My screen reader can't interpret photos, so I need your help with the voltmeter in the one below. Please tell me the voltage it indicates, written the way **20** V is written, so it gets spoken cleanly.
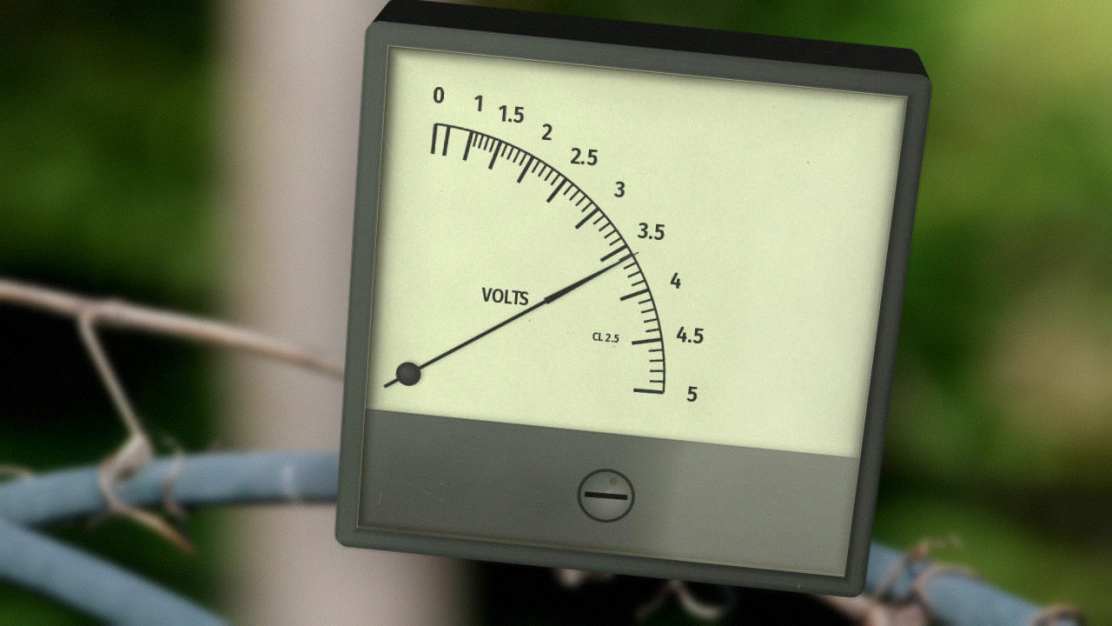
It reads **3.6** V
